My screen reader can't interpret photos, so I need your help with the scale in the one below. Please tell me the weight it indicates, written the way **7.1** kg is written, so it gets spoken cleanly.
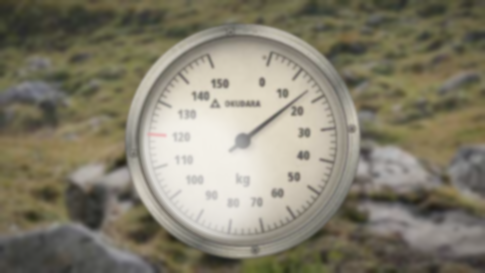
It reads **16** kg
